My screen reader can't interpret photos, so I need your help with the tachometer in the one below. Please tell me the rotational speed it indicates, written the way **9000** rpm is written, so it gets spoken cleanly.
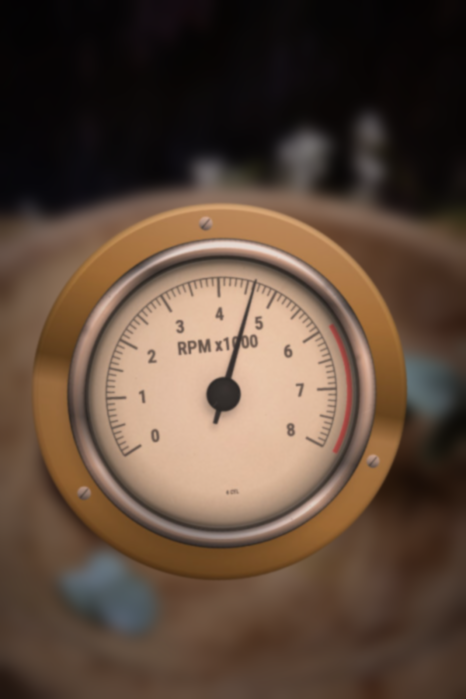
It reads **4600** rpm
